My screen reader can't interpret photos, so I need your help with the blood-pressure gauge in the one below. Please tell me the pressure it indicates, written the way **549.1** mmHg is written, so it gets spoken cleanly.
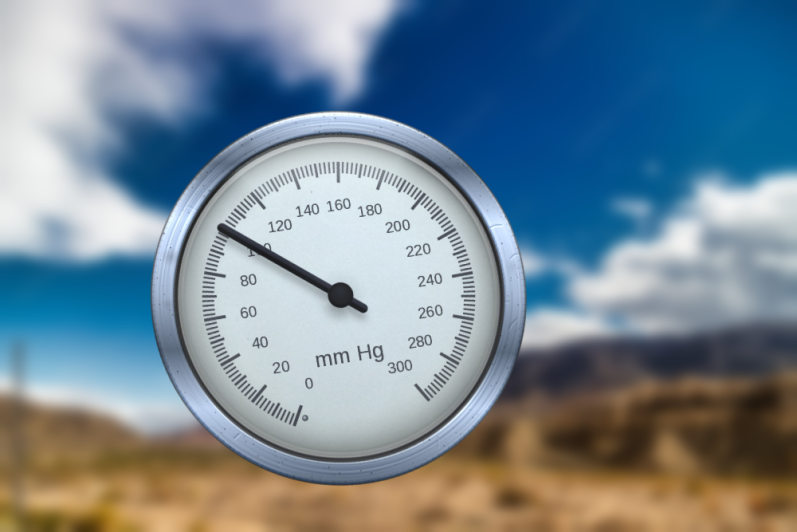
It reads **100** mmHg
